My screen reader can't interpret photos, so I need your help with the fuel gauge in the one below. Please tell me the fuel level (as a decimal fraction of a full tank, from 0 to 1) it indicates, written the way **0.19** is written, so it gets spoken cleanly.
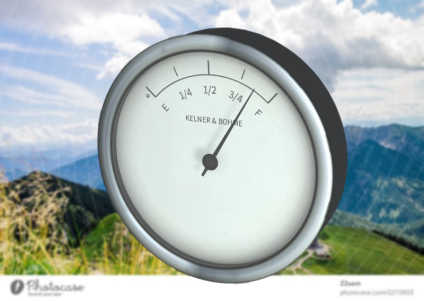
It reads **0.875**
